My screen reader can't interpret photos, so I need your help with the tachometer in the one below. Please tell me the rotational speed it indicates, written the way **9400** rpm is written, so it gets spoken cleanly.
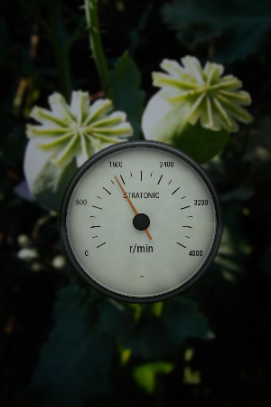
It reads **1500** rpm
